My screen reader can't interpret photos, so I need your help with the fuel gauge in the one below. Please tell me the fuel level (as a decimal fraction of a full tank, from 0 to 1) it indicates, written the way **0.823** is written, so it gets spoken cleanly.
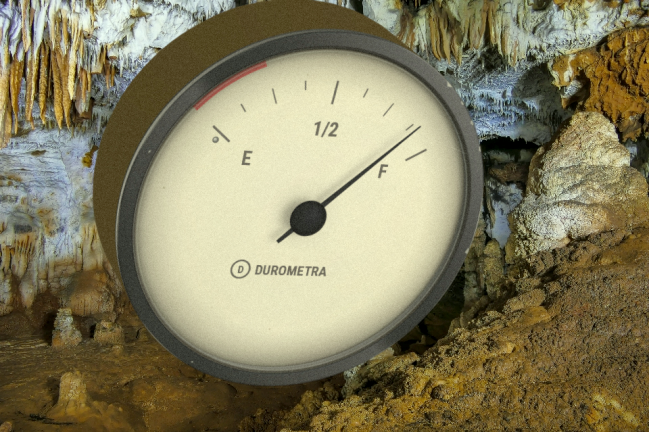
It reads **0.875**
